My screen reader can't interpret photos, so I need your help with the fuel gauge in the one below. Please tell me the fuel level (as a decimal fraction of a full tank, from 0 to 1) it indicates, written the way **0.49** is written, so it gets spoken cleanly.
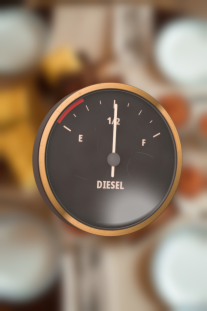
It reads **0.5**
